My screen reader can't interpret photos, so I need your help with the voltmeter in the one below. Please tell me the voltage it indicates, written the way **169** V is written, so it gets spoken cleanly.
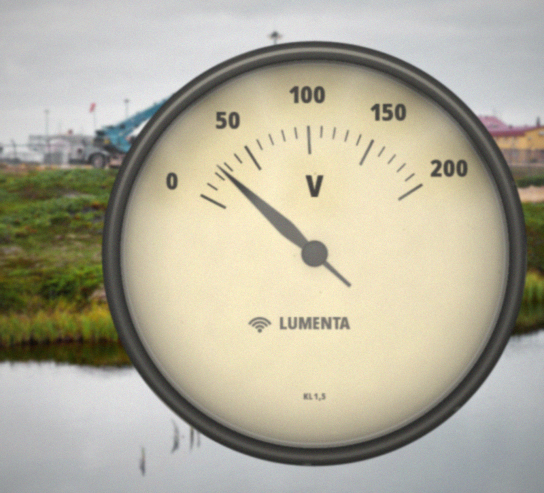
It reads **25** V
